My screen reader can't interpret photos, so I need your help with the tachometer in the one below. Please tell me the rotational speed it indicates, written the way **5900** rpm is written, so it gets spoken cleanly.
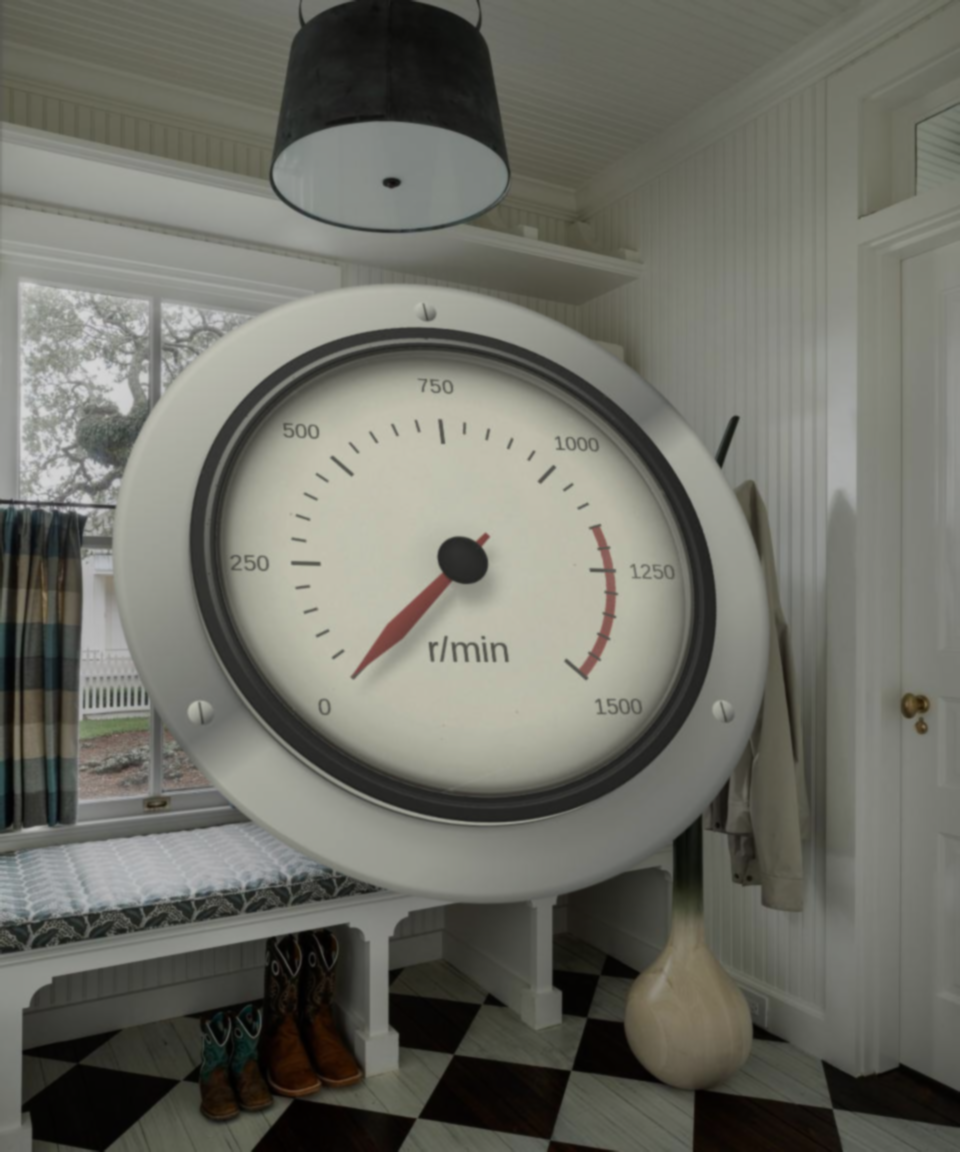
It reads **0** rpm
